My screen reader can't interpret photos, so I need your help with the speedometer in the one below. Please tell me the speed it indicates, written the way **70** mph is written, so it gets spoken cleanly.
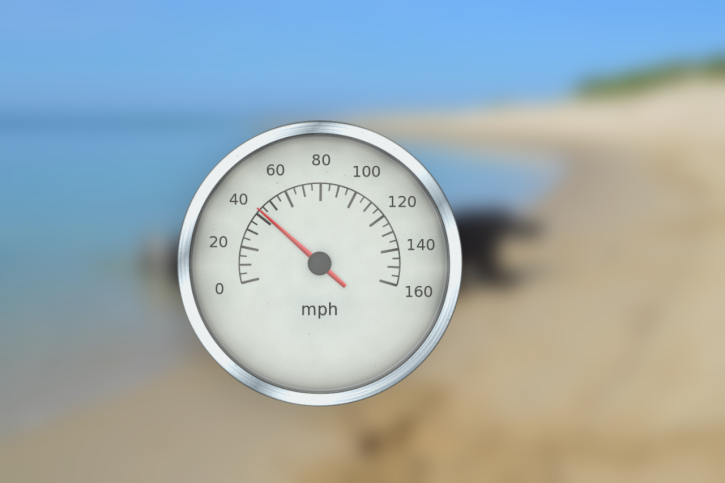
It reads **42.5** mph
